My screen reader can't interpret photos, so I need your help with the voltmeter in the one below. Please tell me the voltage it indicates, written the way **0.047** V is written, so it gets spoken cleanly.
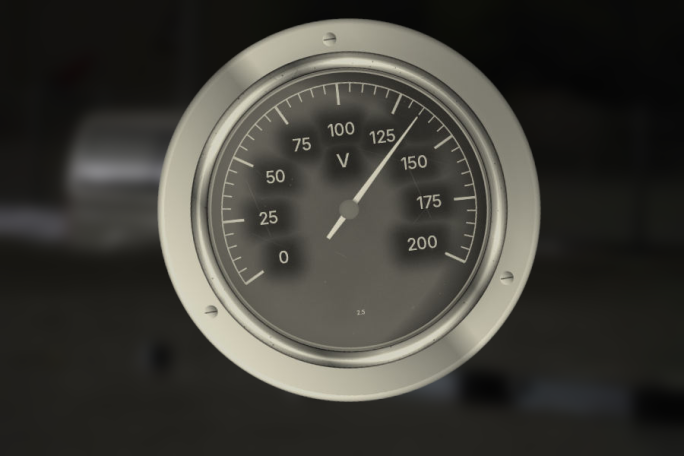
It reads **135** V
